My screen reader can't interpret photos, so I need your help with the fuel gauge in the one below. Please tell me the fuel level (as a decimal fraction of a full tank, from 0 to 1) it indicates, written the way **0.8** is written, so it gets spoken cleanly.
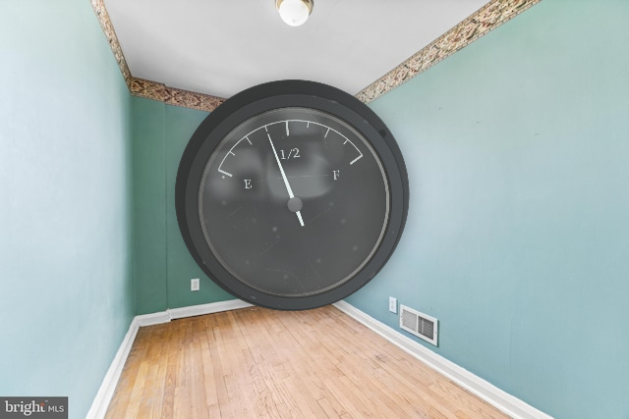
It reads **0.375**
